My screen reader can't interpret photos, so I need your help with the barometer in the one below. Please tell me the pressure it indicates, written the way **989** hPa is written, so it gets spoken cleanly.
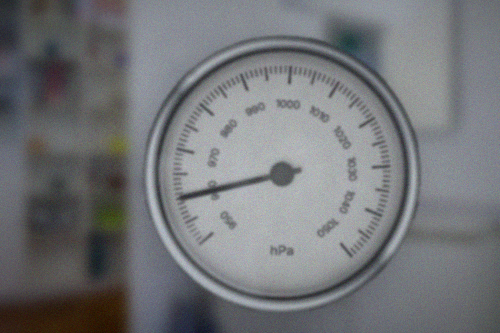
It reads **960** hPa
